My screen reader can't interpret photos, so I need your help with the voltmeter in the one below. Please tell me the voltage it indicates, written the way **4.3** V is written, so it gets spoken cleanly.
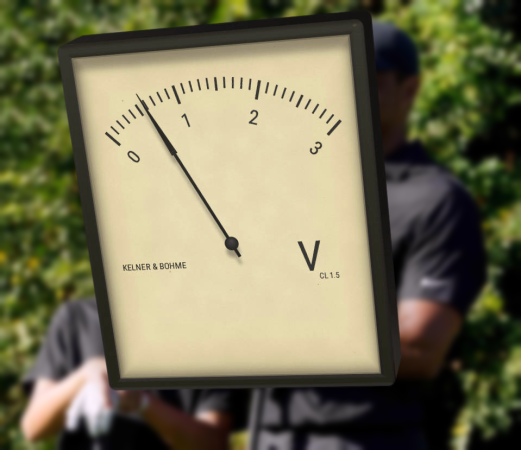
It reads **0.6** V
